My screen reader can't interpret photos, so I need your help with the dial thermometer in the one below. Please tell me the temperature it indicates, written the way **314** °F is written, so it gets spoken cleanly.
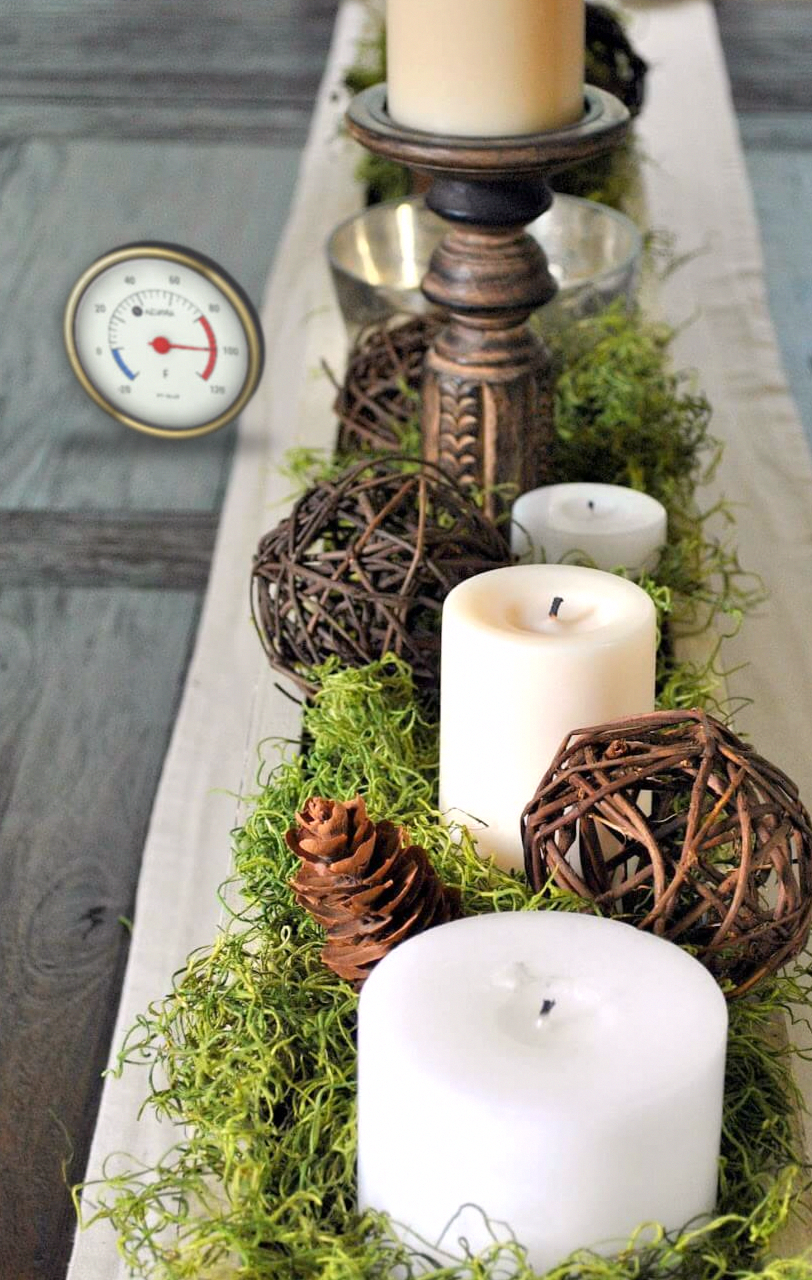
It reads **100** °F
